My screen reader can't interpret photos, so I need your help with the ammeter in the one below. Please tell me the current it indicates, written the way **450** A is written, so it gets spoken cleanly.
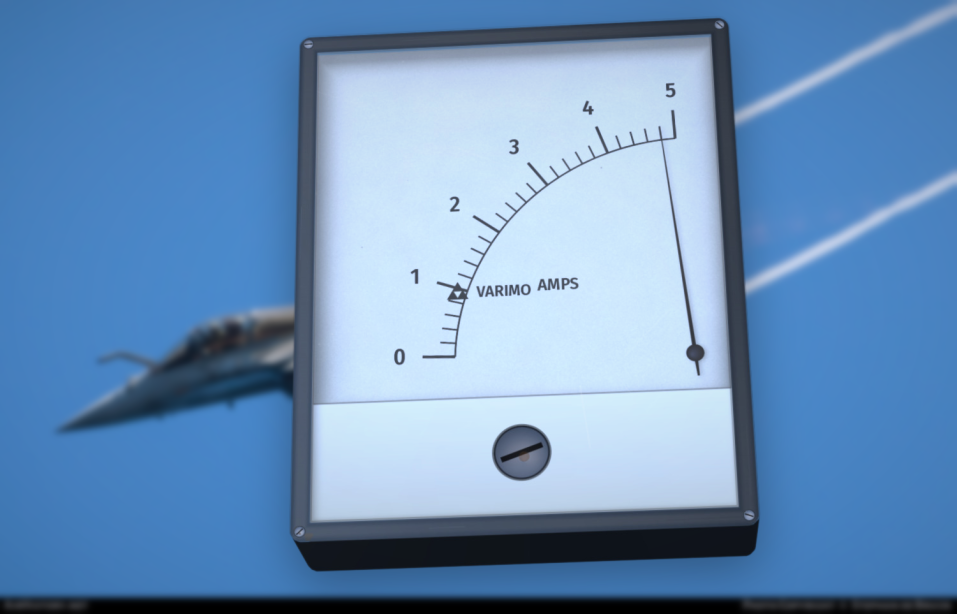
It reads **4.8** A
